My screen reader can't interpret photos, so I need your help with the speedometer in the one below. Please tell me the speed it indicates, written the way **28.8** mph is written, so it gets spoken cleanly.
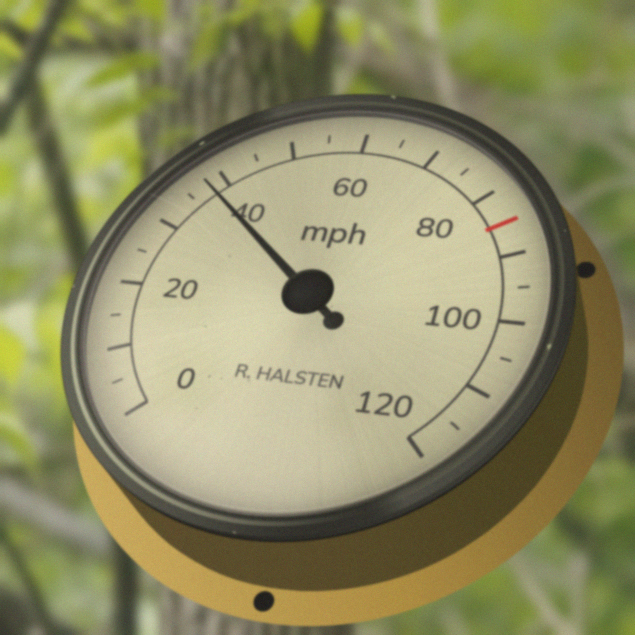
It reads **37.5** mph
